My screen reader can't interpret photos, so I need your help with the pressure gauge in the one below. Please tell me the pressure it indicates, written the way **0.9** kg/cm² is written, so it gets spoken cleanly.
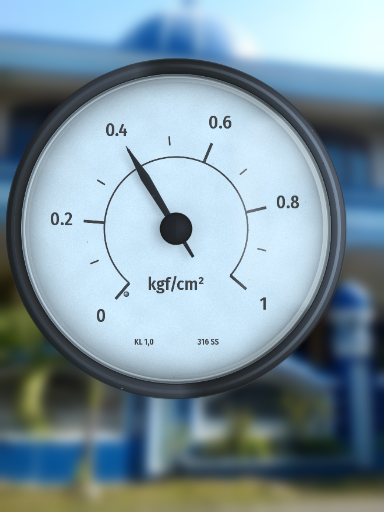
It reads **0.4** kg/cm²
